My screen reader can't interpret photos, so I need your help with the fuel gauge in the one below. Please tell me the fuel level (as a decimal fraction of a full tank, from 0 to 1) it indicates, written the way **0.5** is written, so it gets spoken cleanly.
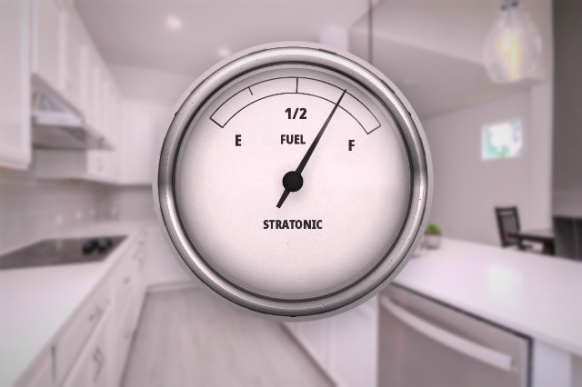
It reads **0.75**
